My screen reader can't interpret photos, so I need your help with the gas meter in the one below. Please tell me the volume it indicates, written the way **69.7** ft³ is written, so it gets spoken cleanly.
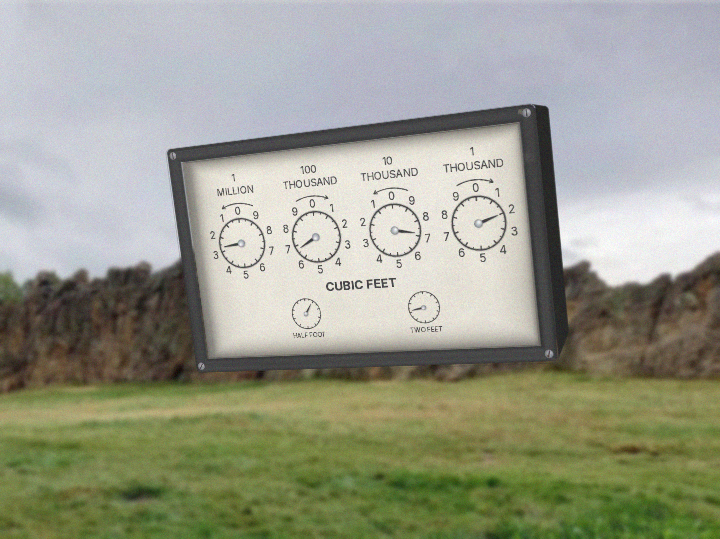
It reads **267200** ft³
